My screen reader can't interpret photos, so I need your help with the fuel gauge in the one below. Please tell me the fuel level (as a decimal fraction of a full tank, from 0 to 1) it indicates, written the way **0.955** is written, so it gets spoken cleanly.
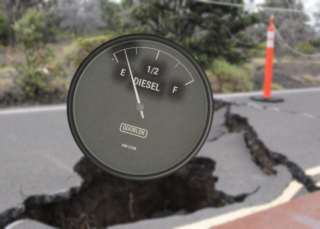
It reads **0.125**
